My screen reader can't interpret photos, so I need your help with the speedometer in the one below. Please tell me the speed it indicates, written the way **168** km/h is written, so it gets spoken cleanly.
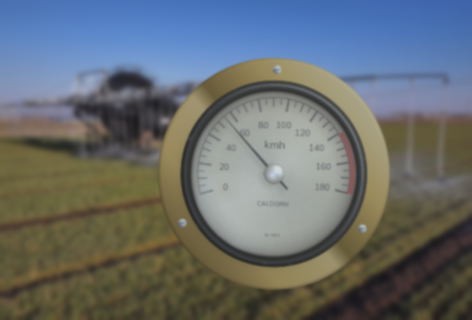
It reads **55** km/h
